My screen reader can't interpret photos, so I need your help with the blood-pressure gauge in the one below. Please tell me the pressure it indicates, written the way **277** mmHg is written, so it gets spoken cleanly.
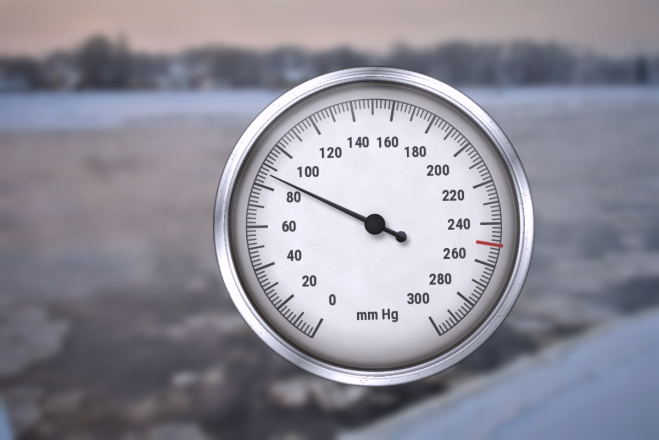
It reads **86** mmHg
